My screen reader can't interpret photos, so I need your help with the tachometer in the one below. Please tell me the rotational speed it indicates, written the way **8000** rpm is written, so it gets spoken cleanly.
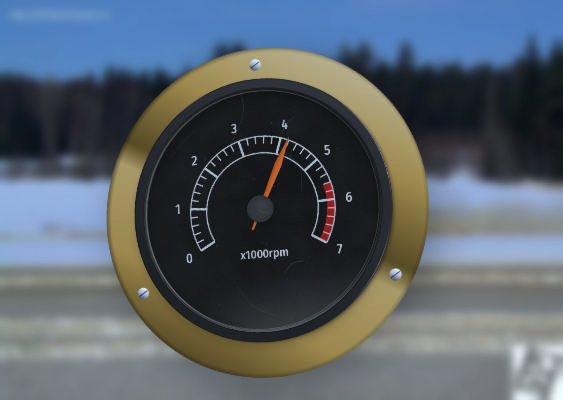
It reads **4200** rpm
